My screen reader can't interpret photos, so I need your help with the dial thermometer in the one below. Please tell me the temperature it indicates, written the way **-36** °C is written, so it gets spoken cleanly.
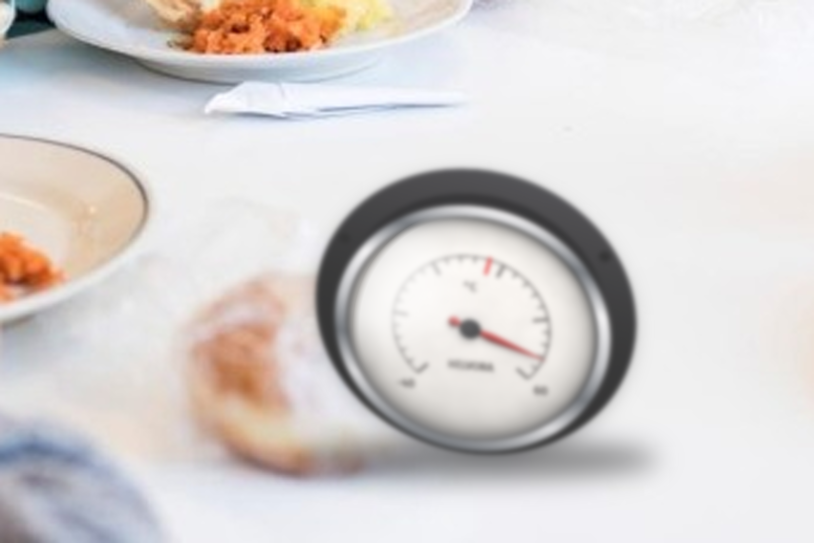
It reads **52** °C
